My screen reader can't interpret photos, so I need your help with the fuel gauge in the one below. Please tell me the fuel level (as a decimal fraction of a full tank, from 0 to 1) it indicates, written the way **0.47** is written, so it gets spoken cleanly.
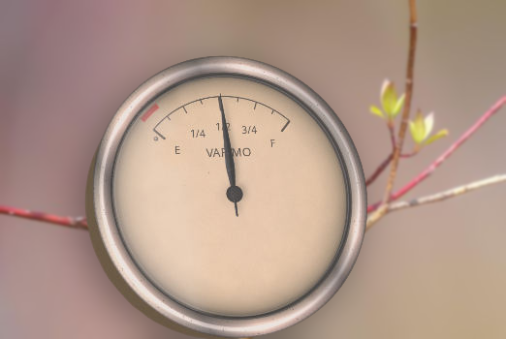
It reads **0.5**
